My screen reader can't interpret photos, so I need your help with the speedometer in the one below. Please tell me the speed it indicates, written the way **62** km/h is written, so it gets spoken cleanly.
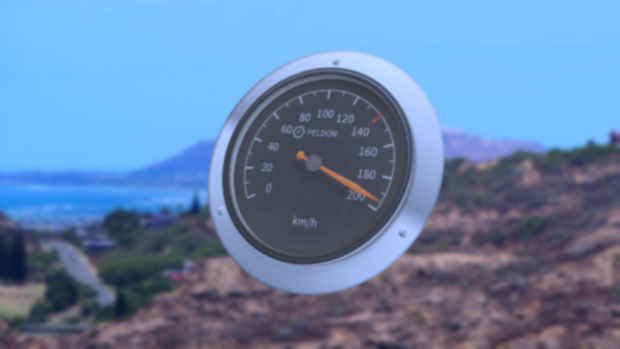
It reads **195** km/h
